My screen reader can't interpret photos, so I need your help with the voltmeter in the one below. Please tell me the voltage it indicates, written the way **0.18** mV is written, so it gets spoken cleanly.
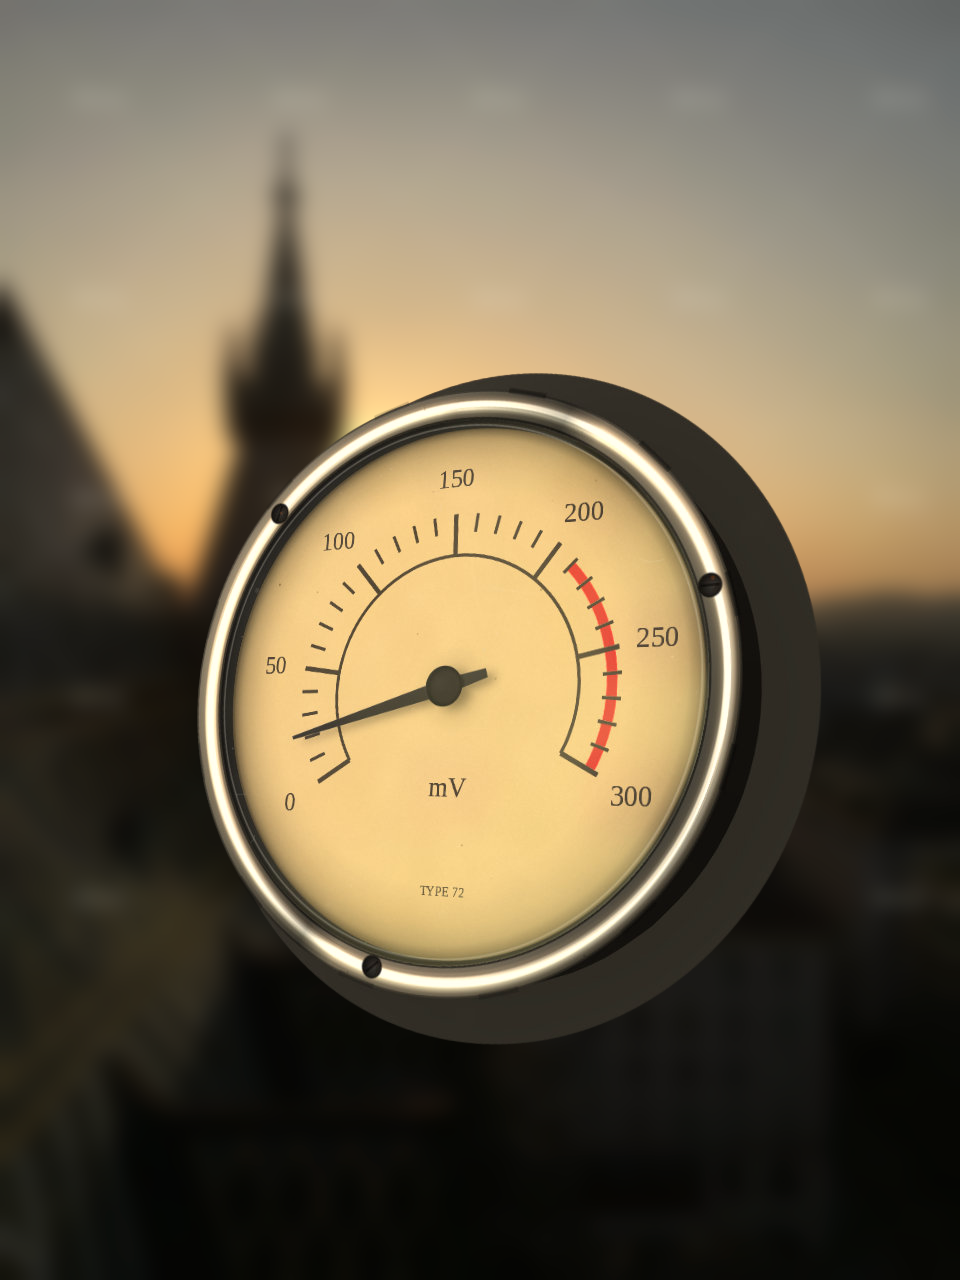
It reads **20** mV
